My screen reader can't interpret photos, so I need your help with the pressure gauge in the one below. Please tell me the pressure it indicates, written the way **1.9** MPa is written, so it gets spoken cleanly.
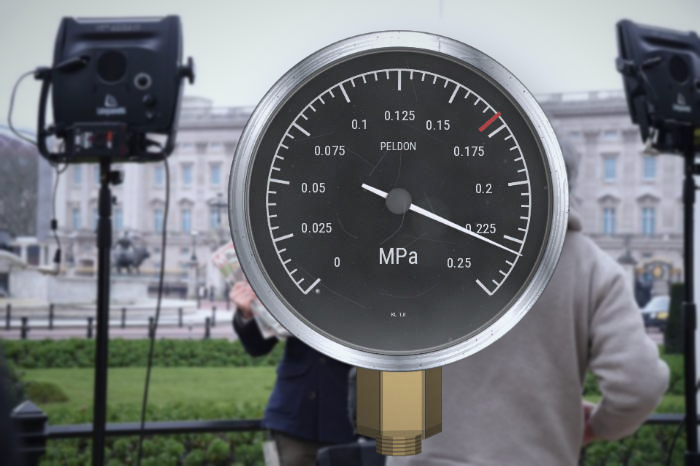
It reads **0.23** MPa
